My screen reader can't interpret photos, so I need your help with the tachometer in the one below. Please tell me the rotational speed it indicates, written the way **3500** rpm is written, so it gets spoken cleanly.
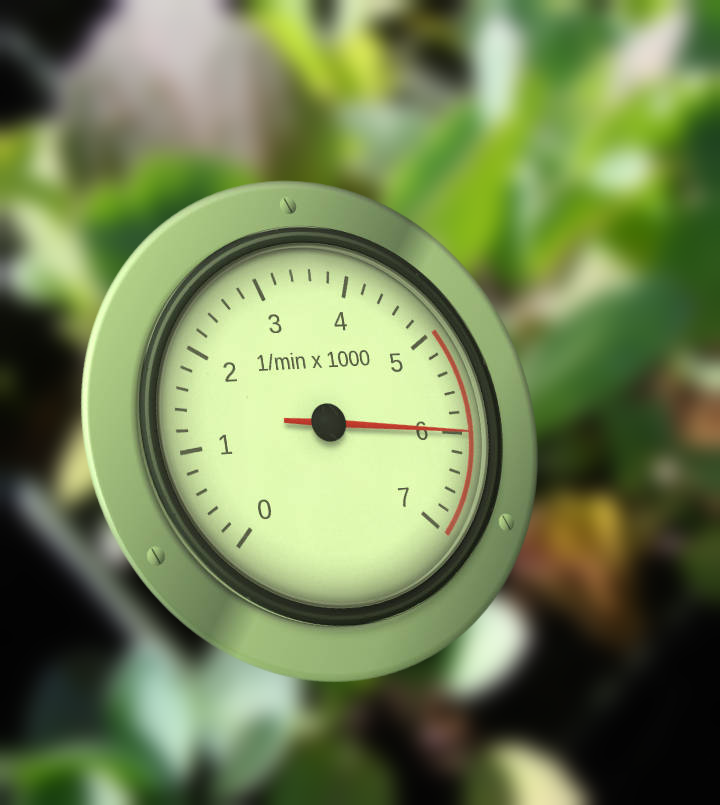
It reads **6000** rpm
